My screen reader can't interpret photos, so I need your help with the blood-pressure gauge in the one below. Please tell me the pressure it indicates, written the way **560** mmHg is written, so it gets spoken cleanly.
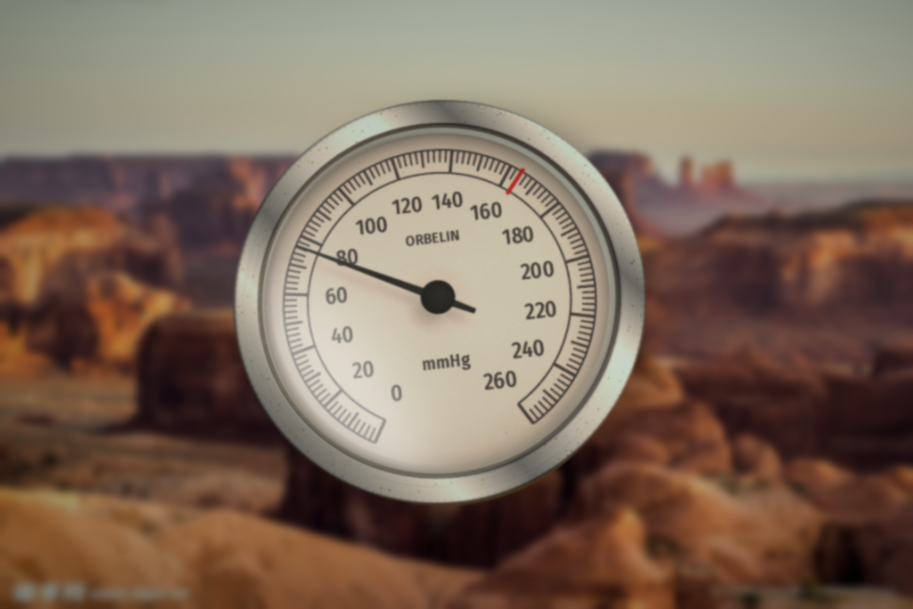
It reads **76** mmHg
